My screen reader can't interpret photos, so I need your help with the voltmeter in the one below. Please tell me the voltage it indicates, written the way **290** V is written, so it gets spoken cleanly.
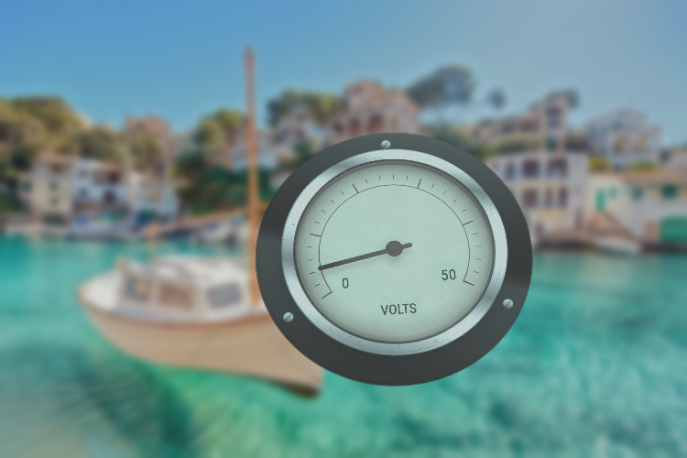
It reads **4** V
